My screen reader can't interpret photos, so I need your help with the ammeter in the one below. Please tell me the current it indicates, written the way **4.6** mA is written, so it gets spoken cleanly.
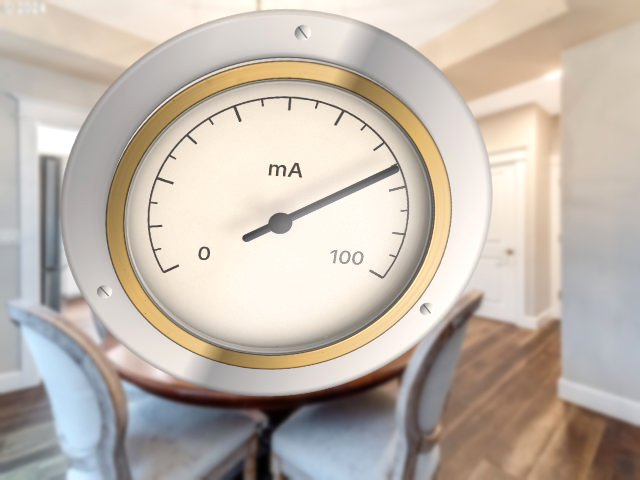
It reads **75** mA
